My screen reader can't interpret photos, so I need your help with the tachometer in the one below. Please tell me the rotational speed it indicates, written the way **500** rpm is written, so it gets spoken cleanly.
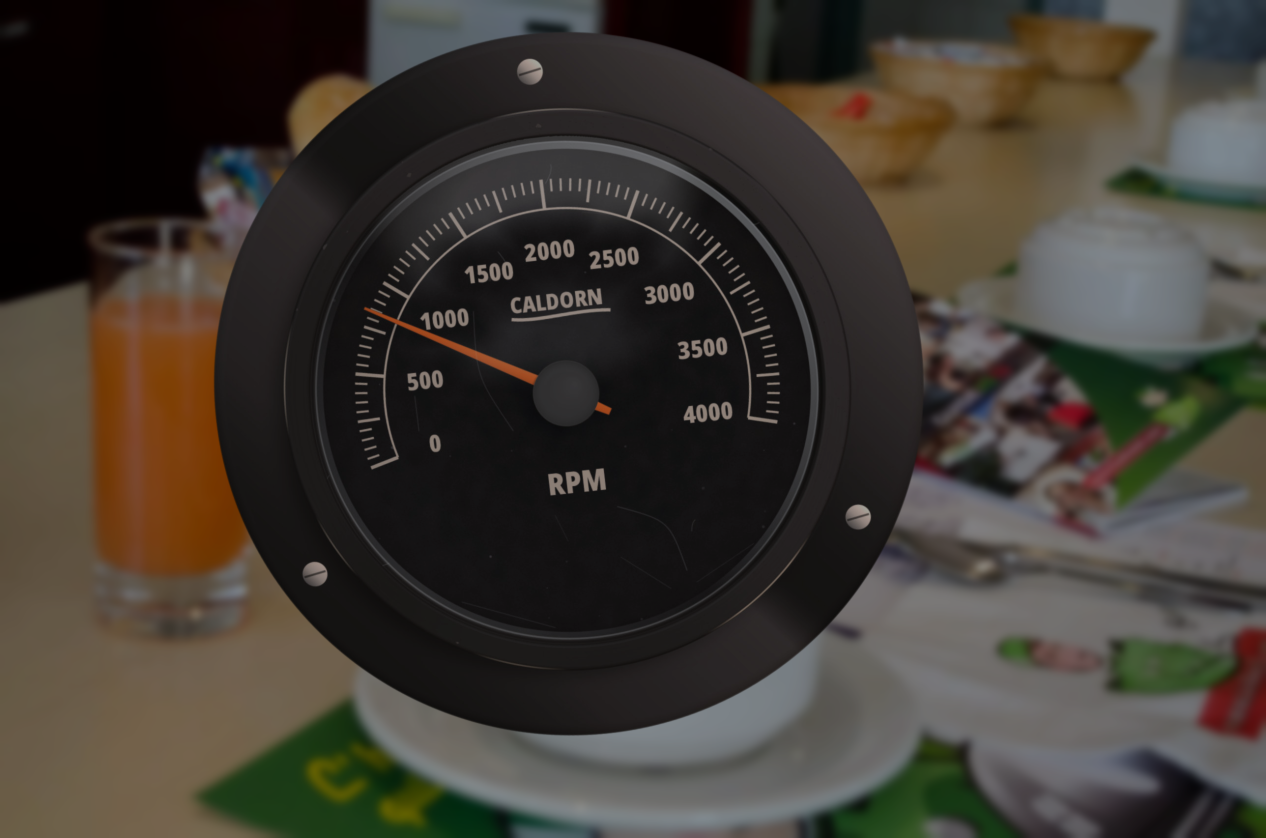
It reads **850** rpm
